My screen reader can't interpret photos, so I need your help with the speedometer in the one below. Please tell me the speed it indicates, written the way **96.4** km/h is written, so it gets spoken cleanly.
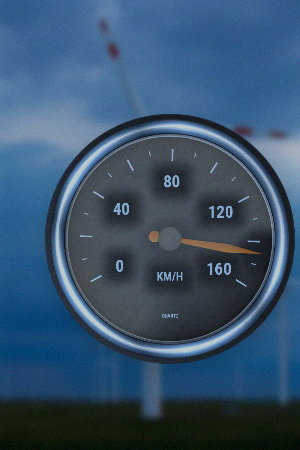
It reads **145** km/h
